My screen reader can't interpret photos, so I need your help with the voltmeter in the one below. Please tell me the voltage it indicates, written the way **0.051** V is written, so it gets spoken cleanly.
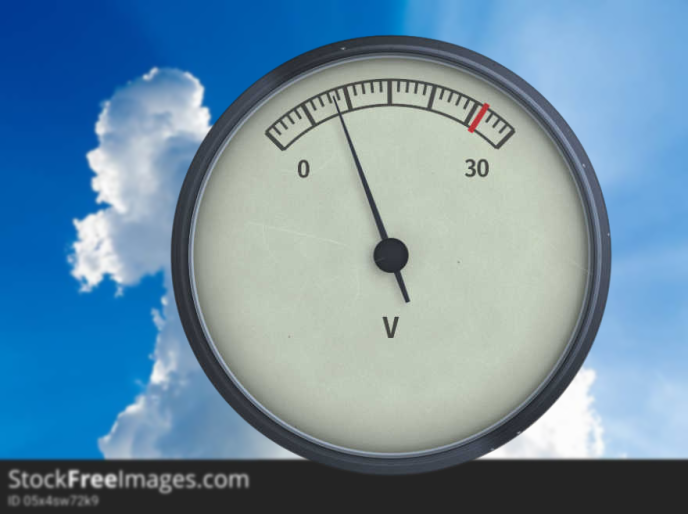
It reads **8.5** V
